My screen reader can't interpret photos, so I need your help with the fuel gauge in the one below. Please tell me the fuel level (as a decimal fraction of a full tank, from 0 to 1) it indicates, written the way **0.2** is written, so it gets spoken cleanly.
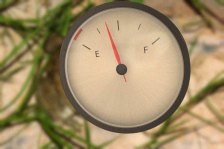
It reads **0.375**
